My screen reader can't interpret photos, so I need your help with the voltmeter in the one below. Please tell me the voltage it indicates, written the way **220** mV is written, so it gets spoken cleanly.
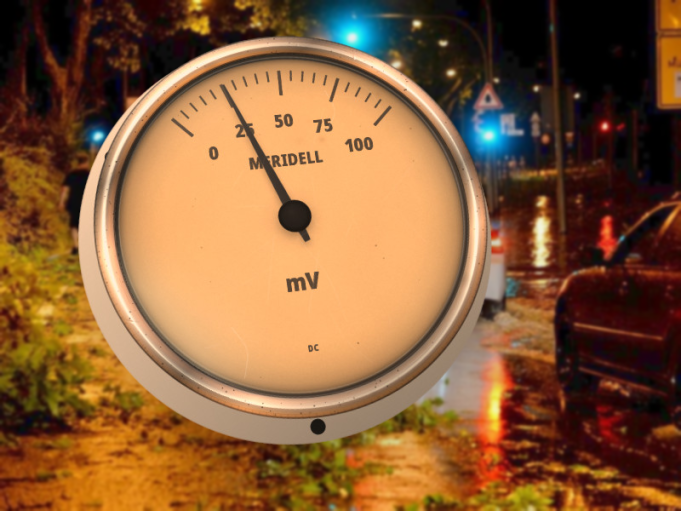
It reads **25** mV
